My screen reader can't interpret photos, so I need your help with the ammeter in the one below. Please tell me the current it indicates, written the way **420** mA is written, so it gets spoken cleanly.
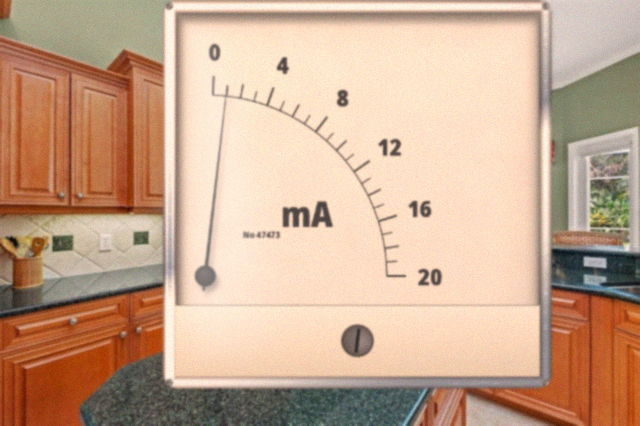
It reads **1** mA
